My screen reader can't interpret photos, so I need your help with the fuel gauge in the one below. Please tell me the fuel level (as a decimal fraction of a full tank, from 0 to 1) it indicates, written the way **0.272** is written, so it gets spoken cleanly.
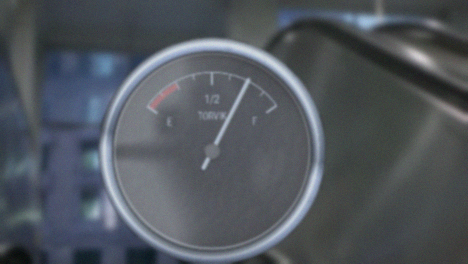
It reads **0.75**
